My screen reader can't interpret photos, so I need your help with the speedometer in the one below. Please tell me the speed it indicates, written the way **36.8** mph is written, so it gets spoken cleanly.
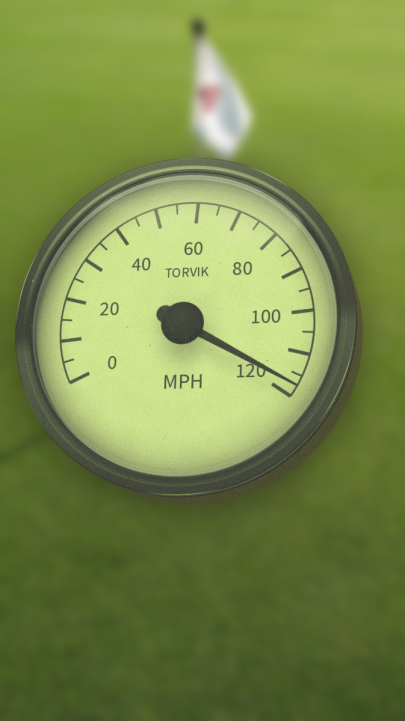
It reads **117.5** mph
